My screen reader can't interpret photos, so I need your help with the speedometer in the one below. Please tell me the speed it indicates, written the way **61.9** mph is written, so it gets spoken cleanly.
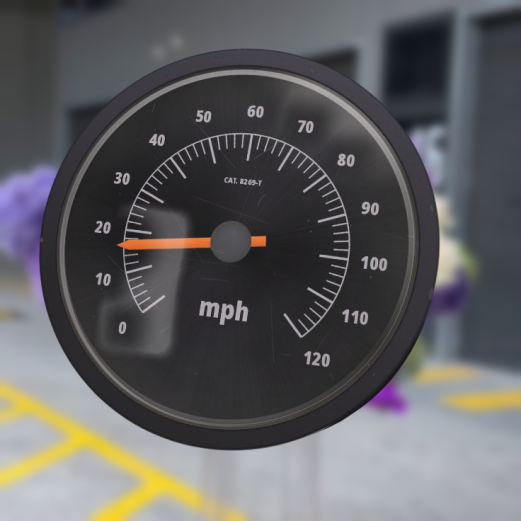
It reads **16** mph
